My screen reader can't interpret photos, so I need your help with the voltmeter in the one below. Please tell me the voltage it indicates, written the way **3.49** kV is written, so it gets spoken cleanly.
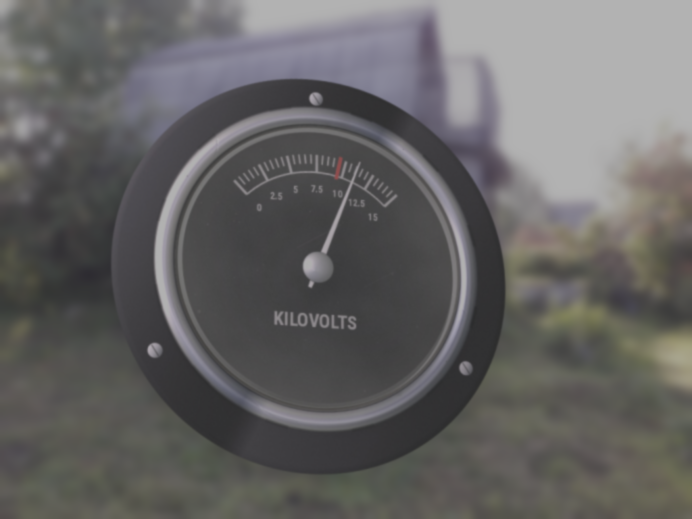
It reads **11** kV
